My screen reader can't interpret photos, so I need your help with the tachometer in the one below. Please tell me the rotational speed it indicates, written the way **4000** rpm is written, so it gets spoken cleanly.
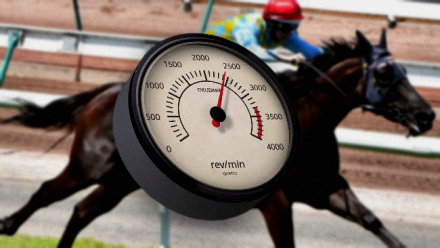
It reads **2400** rpm
